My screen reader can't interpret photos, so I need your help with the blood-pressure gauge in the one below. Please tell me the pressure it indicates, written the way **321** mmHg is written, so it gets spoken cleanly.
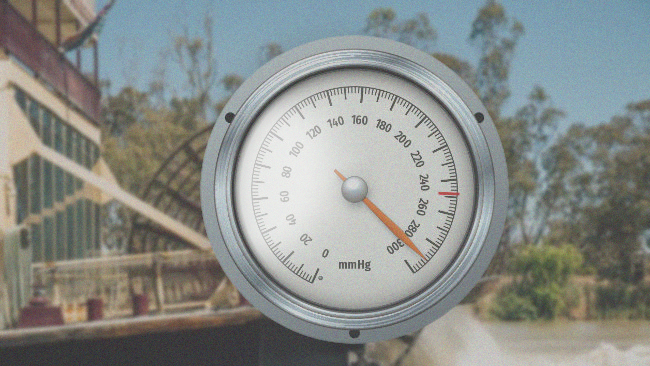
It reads **290** mmHg
